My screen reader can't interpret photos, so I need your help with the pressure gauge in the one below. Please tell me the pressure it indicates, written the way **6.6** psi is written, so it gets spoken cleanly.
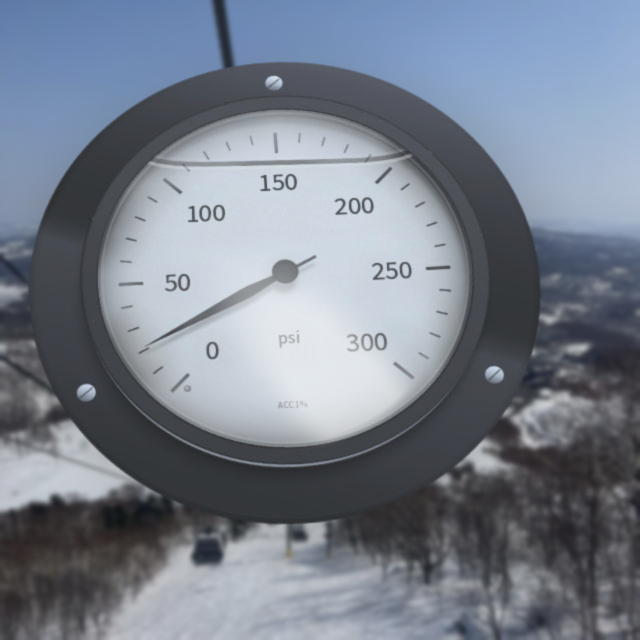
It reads **20** psi
